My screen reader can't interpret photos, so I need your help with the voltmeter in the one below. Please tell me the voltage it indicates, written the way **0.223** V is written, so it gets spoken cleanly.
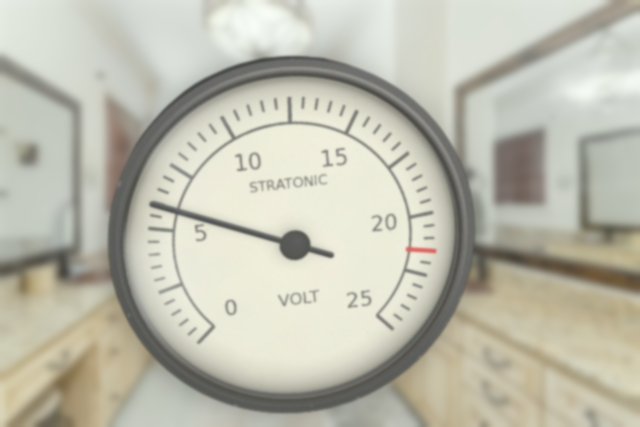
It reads **6** V
